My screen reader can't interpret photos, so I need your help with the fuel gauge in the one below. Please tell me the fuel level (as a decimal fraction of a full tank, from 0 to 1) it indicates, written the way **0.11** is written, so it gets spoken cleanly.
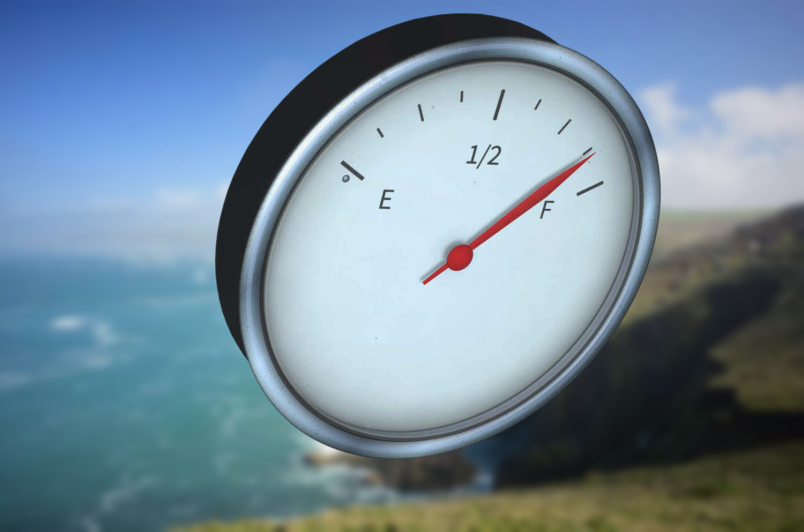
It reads **0.875**
